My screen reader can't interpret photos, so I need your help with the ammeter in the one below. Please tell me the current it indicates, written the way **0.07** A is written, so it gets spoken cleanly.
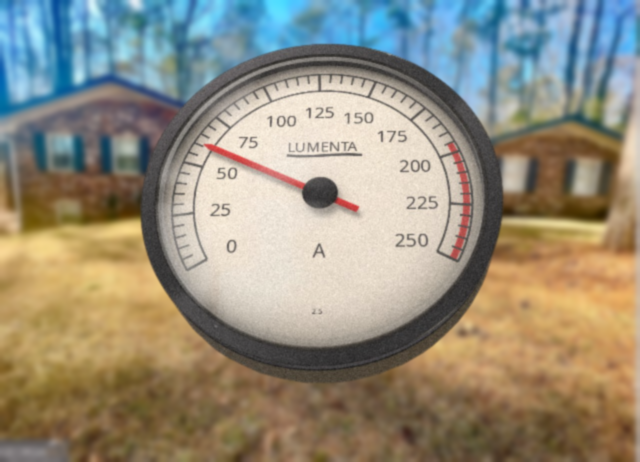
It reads **60** A
